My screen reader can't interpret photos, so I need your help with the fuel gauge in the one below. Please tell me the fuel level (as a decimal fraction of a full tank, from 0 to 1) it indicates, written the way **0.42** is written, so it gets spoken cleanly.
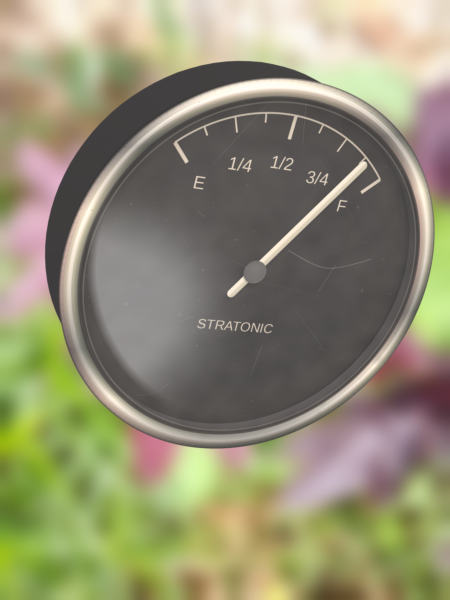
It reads **0.875**
